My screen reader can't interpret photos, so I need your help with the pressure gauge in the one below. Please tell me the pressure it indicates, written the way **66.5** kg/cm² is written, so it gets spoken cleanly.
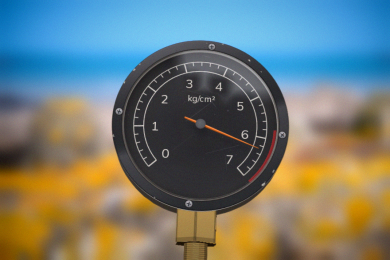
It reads **6.3** kg/cm²
